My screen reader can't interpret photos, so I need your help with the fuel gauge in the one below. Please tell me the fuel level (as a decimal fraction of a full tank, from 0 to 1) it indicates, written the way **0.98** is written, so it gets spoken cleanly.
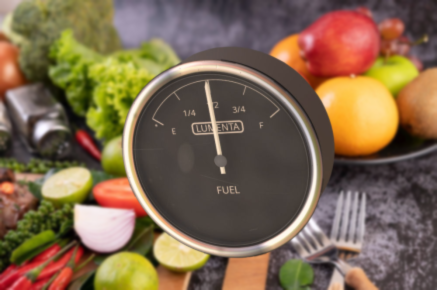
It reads **0.5**
